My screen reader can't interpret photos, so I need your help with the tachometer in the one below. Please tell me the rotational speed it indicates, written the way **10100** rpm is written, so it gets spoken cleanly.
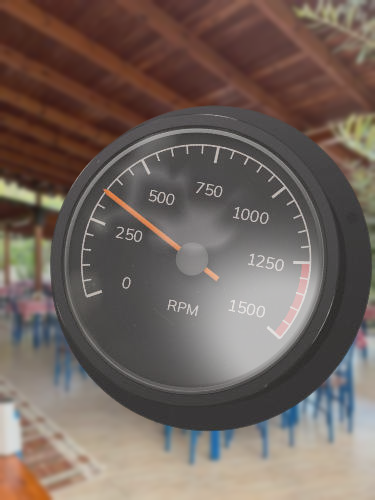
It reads **350** rpm
